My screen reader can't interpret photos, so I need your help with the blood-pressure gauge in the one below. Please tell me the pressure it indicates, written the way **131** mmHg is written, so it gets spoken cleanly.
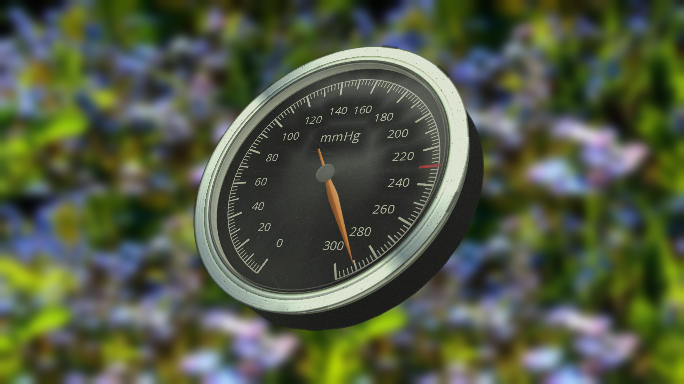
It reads **290** mmHg
